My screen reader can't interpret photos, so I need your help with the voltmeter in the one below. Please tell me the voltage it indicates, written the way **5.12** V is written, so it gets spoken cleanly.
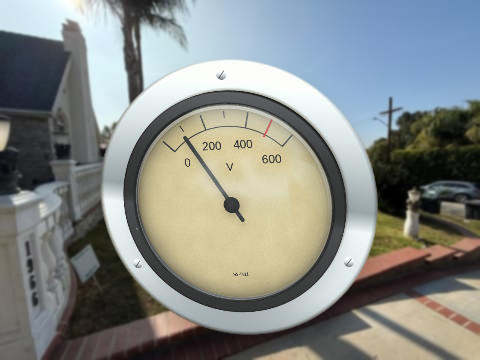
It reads **100** V
